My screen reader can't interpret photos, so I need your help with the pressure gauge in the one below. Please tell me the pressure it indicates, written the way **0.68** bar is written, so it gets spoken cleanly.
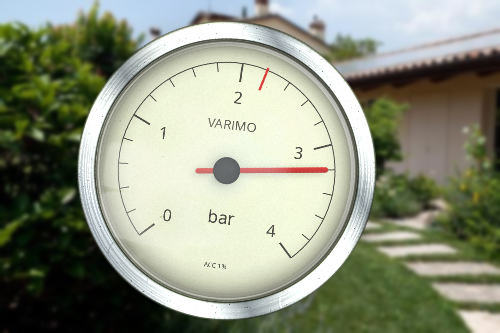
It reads **3.2** bar
